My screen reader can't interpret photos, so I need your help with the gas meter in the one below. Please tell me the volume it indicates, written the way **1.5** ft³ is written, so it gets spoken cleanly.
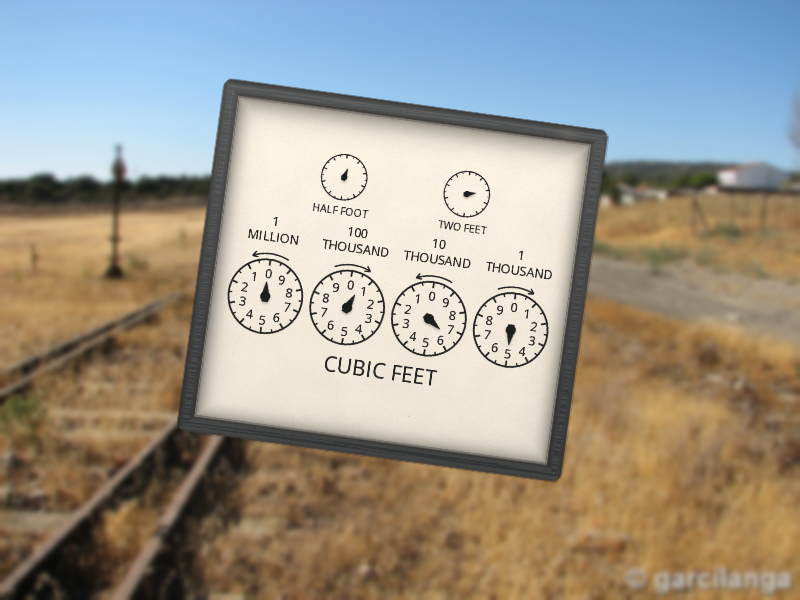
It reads **6500** ft³
